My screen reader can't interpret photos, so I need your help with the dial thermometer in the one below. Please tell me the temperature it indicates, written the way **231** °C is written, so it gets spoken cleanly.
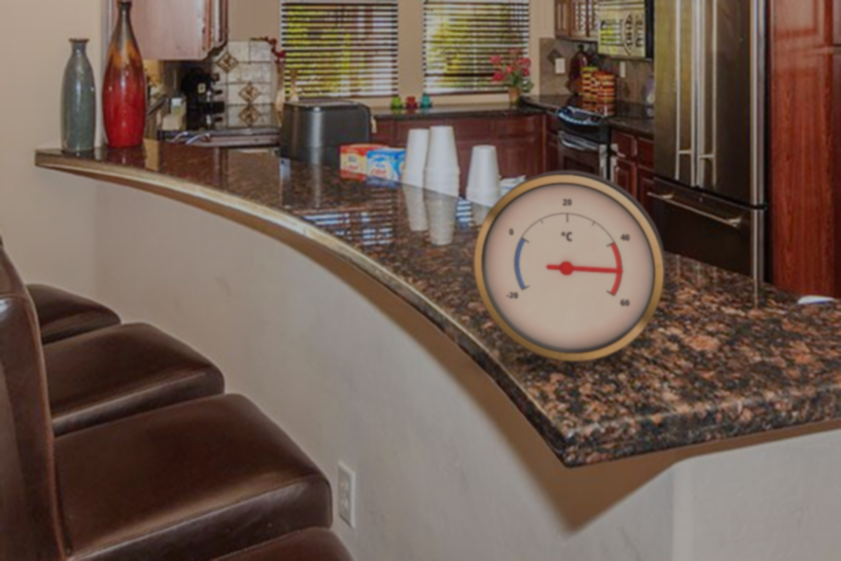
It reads **50** °C
